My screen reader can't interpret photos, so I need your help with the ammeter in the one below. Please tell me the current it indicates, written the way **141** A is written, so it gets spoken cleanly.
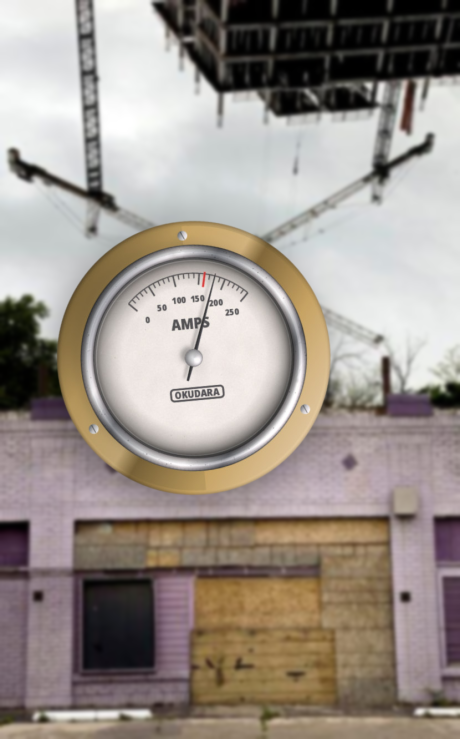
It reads **180** A
